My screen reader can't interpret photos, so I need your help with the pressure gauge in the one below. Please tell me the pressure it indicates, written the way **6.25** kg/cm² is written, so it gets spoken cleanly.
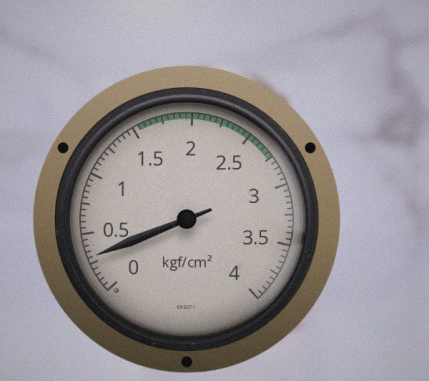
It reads **0.3** kg/cm²
